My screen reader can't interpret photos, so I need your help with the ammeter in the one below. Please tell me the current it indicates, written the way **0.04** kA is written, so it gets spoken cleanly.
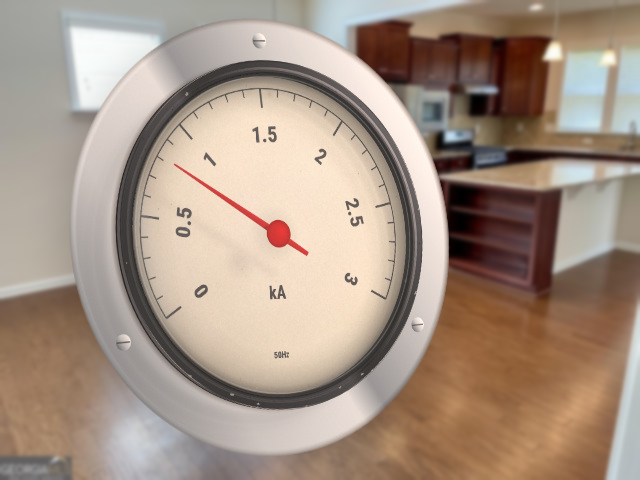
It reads **0.8** kA
